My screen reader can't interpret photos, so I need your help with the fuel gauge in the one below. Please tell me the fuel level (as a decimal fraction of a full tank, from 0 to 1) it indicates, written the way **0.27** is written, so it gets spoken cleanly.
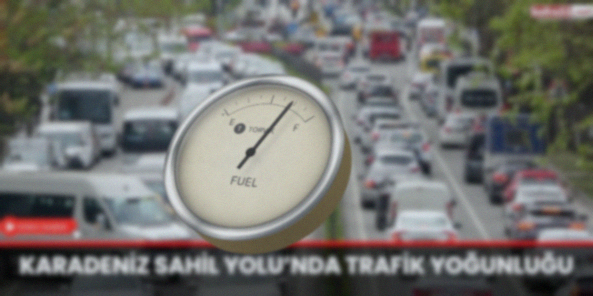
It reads **0.75**
